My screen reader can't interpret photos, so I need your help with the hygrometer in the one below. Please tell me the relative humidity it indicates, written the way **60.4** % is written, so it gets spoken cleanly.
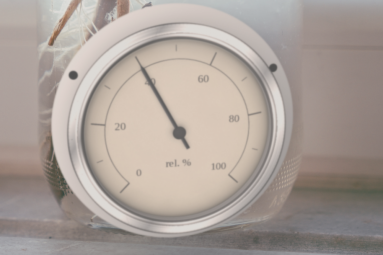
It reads **40** %
